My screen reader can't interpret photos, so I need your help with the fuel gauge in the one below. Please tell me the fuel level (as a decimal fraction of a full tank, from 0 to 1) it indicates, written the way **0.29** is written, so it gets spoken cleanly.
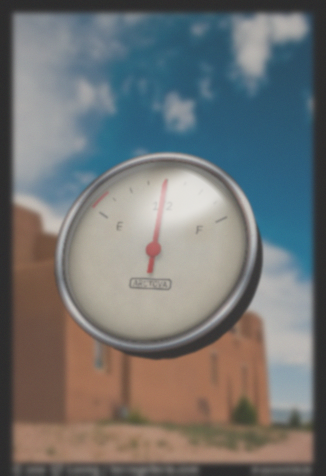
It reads **0.5**
